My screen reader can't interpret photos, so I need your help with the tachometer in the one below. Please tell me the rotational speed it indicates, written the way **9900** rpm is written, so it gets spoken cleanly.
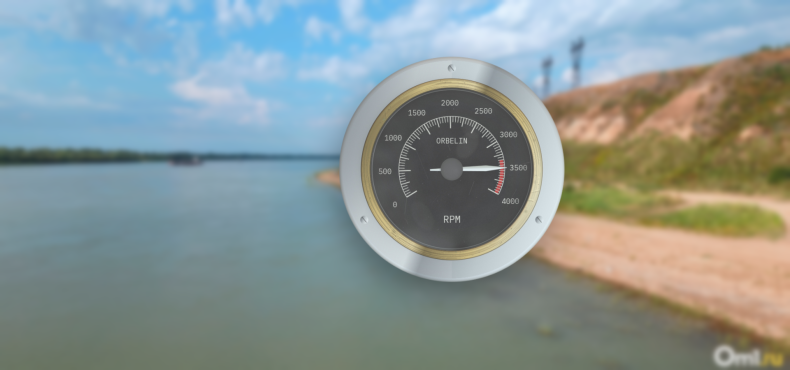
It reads **3500** rpm
